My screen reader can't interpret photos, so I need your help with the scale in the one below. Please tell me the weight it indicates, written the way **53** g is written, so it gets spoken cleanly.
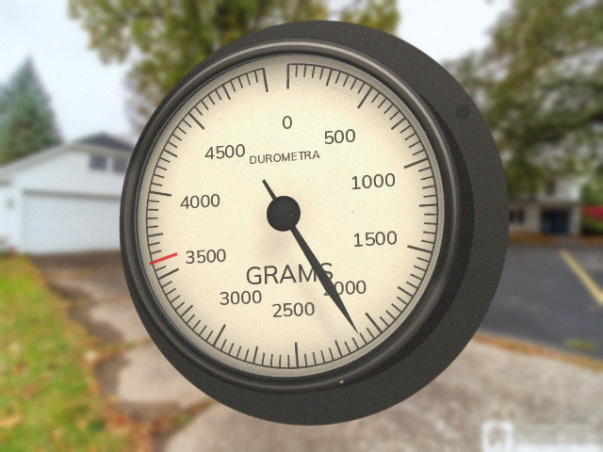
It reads **2100** g
